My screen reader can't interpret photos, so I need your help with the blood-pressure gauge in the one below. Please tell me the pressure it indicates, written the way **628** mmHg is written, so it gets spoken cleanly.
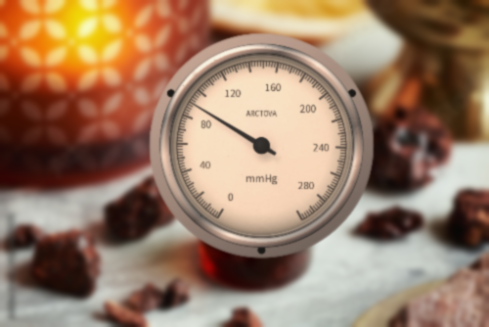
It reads **90** mmHg
